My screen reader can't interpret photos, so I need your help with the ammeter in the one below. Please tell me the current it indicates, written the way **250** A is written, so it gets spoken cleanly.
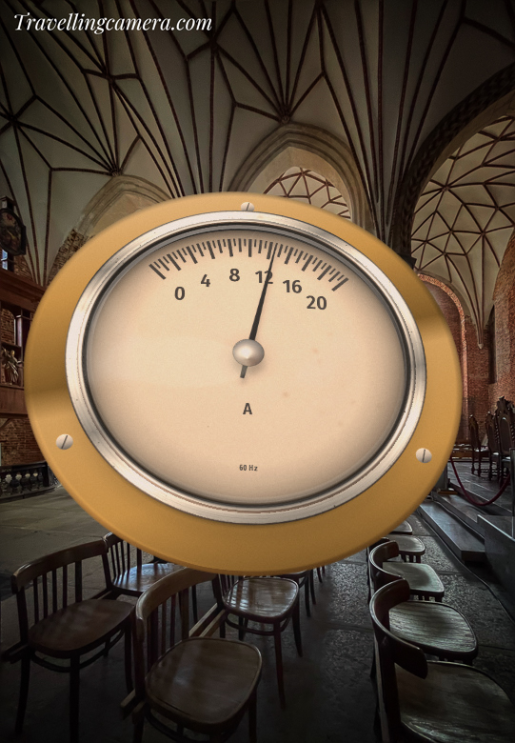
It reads **12.5** A
